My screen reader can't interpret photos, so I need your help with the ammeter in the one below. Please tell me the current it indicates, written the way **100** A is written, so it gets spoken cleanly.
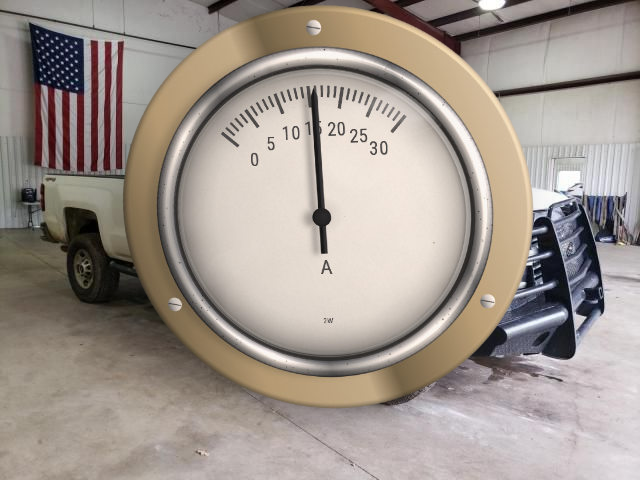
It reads **16** A
